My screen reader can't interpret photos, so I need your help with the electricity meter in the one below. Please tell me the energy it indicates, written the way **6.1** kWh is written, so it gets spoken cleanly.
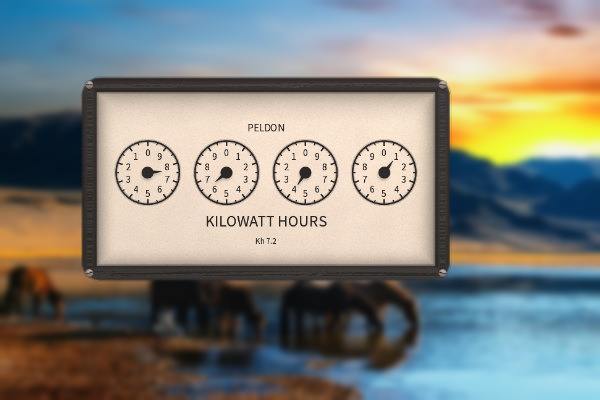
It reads **7641** kWh
